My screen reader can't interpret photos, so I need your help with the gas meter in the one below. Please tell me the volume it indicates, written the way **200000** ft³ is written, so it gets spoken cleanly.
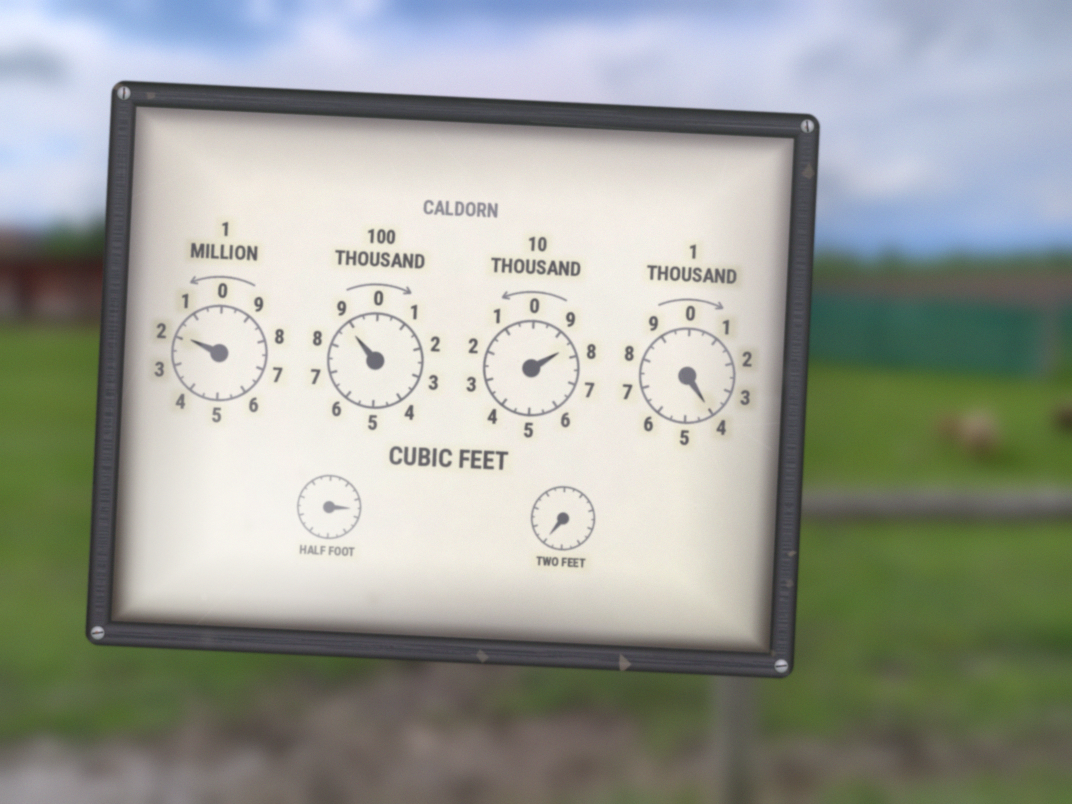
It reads **188400** ft³
